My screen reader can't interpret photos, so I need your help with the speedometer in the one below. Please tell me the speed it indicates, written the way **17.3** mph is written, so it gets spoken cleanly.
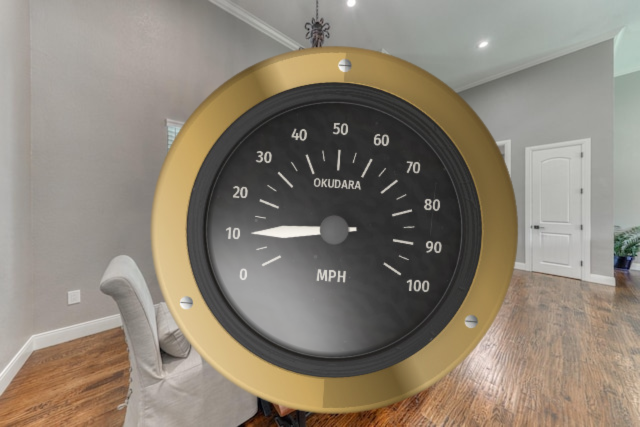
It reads **10** mph
